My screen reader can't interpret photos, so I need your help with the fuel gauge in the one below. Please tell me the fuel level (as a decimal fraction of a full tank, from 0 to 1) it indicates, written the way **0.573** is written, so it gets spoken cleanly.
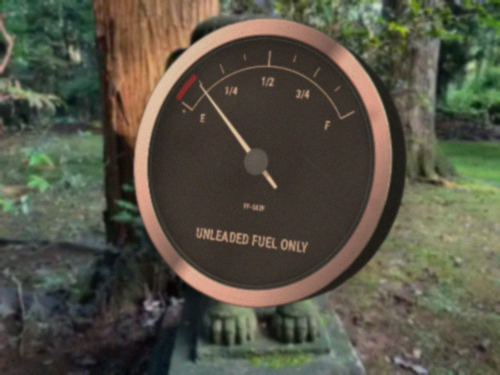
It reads **0.125**
